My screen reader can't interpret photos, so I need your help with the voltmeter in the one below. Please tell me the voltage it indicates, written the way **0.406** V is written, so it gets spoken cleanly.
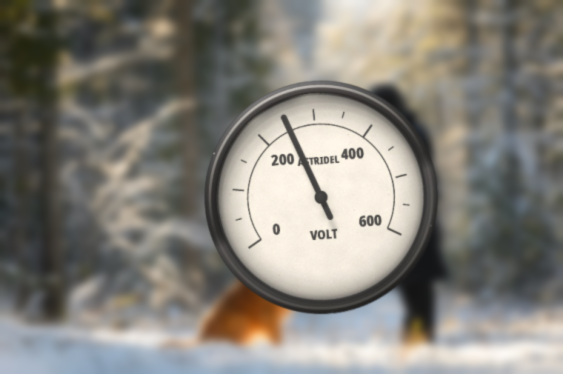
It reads **250** V
